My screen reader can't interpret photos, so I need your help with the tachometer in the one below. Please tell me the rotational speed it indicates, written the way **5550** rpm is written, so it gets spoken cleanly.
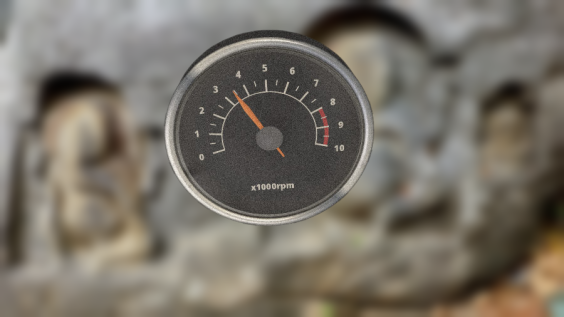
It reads **3500** rpm
